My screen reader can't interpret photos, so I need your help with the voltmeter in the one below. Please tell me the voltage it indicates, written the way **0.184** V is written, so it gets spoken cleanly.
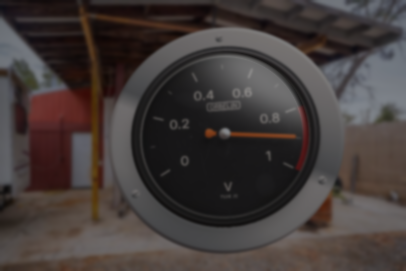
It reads **0.9** V
